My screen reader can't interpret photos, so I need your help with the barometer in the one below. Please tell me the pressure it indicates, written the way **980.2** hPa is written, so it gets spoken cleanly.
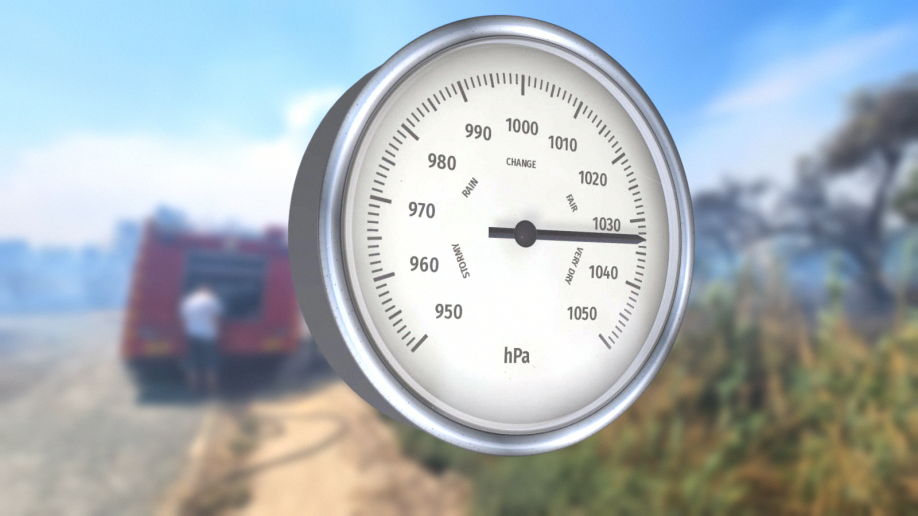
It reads **1033** hPa
